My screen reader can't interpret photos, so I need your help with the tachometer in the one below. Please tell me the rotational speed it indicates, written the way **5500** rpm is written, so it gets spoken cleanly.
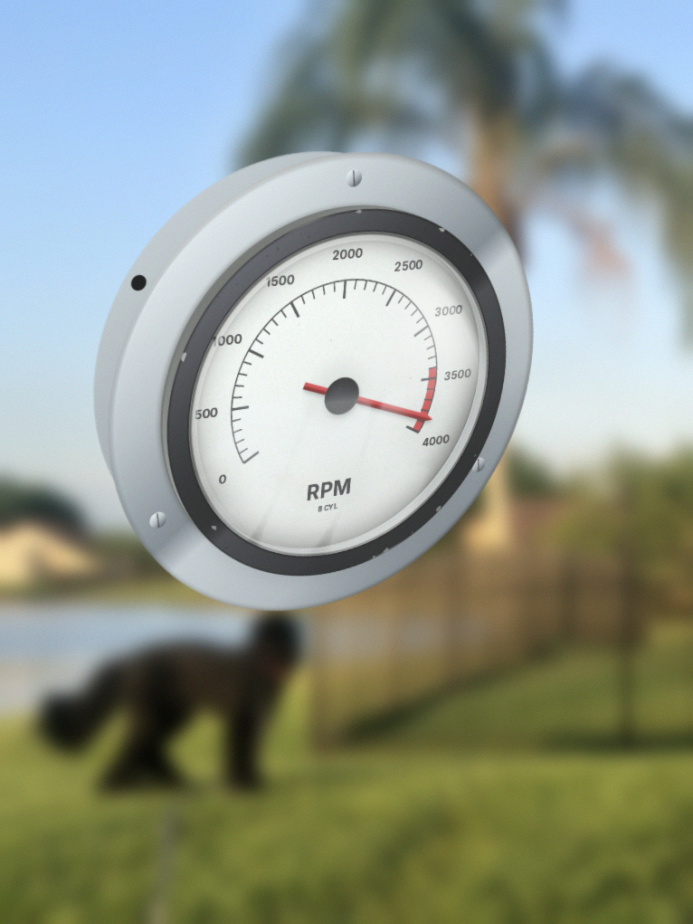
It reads **3850** rpm
